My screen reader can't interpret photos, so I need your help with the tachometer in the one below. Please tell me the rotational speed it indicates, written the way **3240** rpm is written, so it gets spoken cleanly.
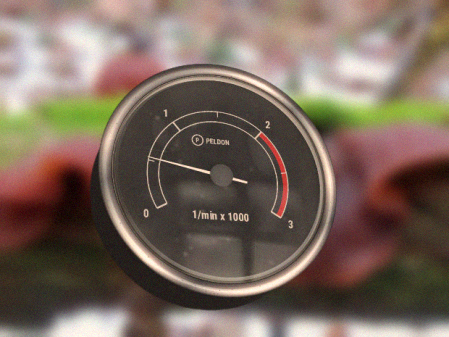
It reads **500** rpm
